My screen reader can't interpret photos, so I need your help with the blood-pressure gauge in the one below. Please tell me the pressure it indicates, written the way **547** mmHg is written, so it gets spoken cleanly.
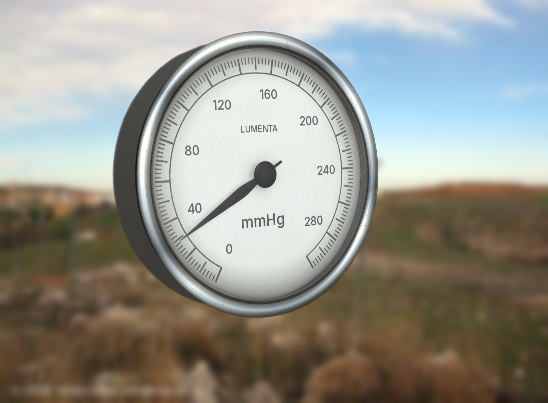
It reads **30** mmHg
